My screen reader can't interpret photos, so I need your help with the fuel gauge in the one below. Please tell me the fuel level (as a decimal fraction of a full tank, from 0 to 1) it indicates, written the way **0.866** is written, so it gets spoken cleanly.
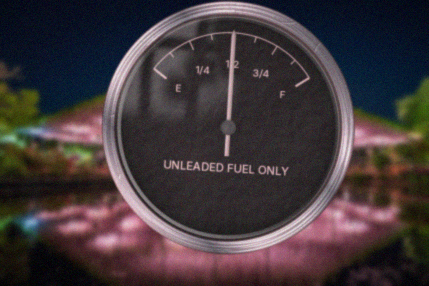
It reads **0.5**
